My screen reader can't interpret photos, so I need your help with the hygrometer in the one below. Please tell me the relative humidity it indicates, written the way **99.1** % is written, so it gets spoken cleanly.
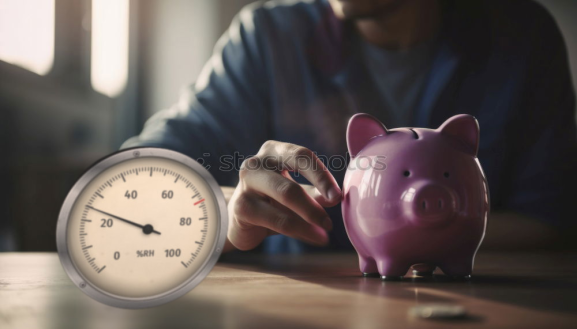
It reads **25** %
